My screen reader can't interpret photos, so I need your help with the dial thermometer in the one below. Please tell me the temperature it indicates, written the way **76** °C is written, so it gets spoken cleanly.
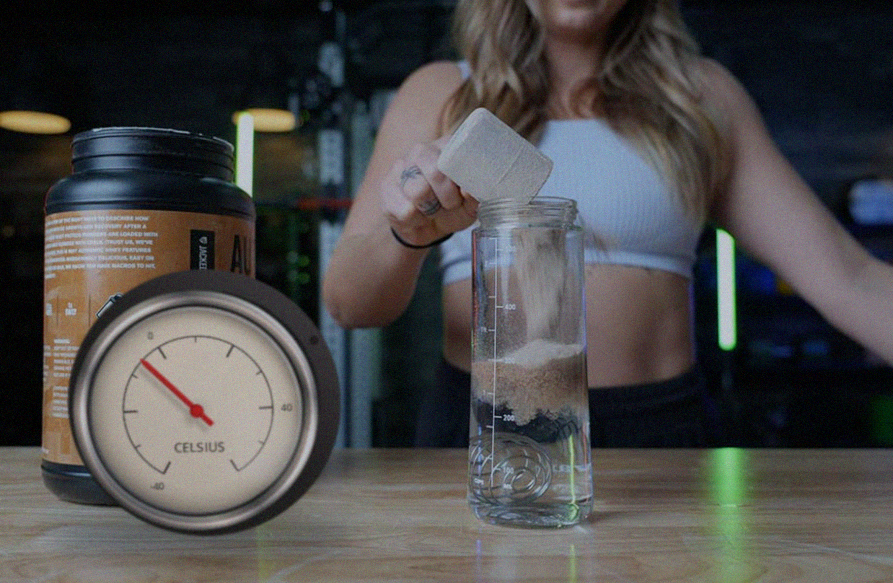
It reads **-5** °C
